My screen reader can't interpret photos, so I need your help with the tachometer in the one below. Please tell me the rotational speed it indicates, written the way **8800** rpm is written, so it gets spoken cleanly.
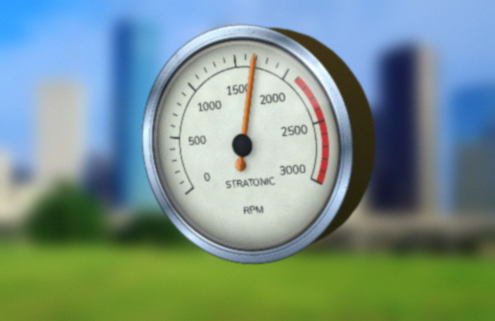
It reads **1700** rpm
